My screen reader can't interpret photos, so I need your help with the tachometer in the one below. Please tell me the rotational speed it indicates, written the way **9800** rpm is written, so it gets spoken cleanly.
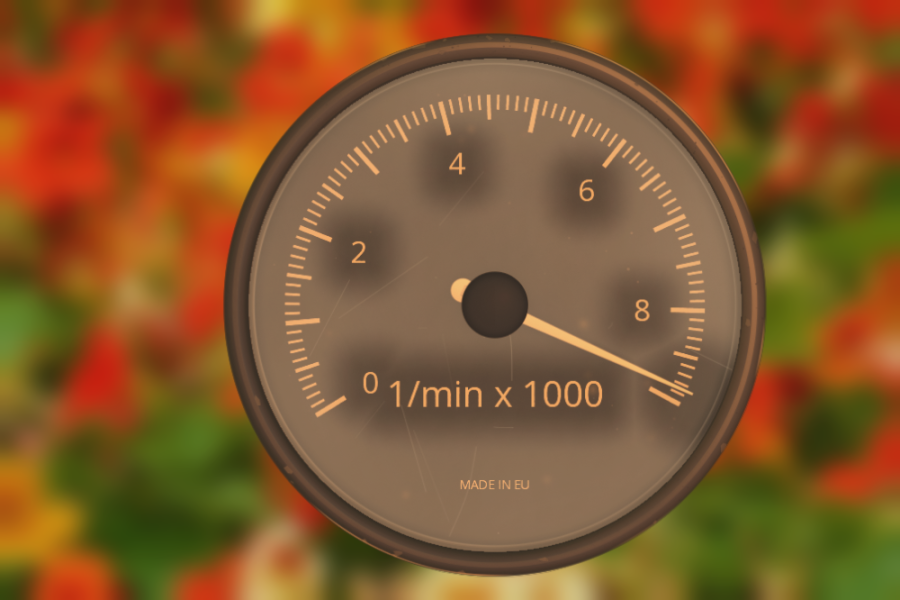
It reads **8850** rpm
